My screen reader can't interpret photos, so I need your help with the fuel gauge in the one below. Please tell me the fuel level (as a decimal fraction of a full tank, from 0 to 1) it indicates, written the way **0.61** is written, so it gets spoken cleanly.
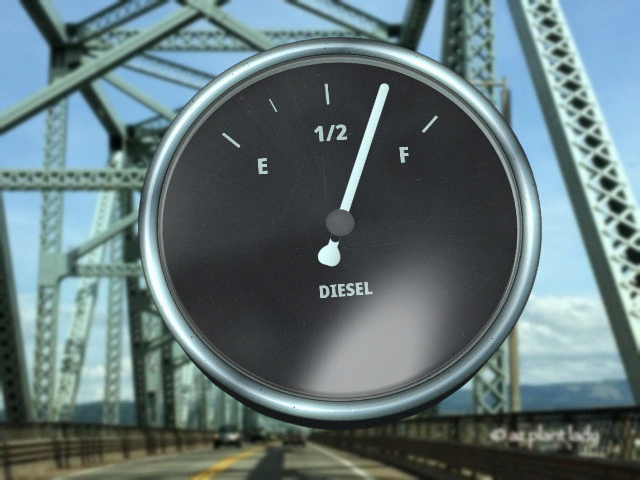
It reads **0.75**
